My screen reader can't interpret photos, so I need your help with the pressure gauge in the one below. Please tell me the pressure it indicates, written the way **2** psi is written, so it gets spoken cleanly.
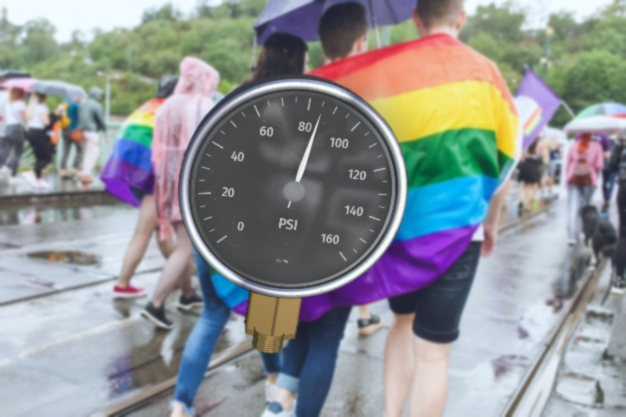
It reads **85** psi
